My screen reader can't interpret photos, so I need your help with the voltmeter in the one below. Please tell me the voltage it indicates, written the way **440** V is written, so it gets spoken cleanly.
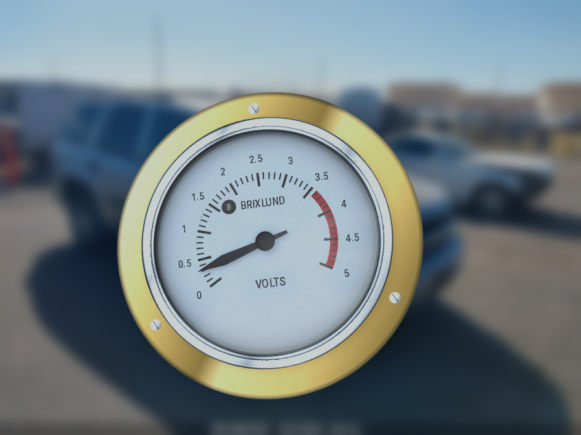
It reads **0.3** V
